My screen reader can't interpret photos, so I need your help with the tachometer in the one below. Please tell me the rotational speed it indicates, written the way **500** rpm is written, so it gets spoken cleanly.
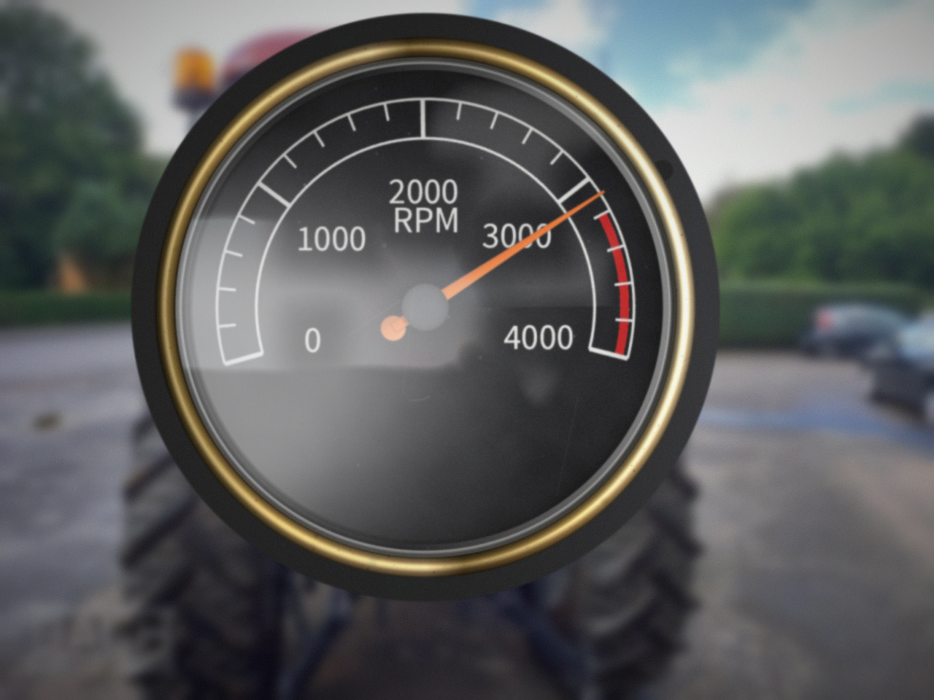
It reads **3100** rpm
